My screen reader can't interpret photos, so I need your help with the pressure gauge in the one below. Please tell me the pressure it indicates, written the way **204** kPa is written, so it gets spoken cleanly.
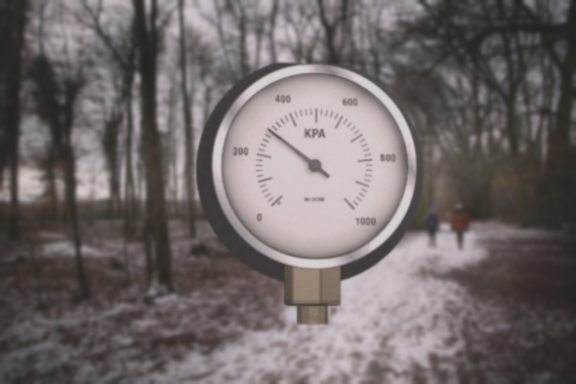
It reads **300** kPa
